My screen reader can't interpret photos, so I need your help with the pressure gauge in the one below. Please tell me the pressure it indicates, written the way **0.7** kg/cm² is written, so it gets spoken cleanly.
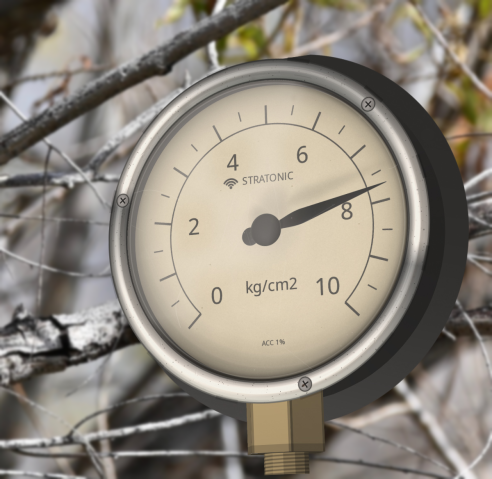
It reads **7.75** kg/cm²
